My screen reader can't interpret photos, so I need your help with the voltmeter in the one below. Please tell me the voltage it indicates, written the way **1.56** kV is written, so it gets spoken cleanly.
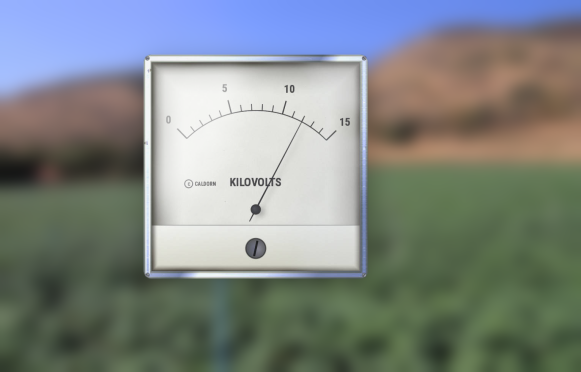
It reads **12** kV
